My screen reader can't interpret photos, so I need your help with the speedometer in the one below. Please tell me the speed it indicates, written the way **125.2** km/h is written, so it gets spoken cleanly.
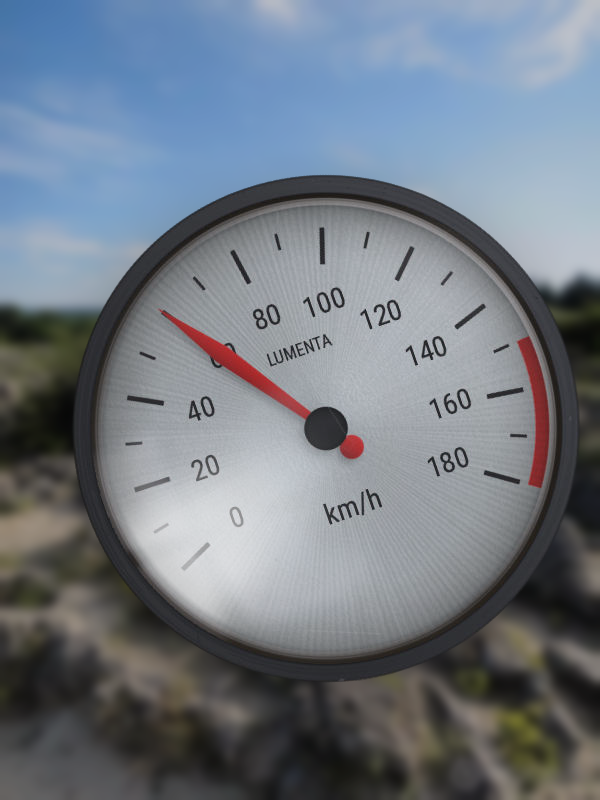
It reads **60** km/h
